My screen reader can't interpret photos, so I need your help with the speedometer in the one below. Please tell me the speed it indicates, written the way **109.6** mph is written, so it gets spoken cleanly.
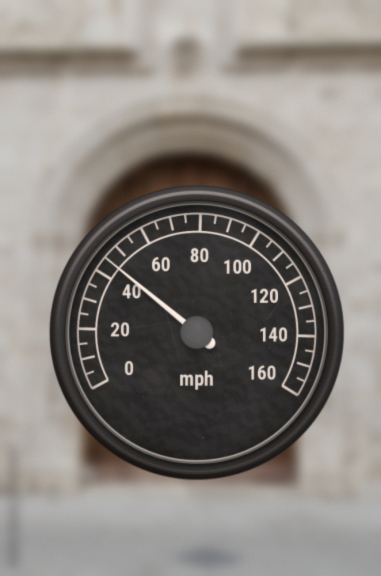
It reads **45** mph
